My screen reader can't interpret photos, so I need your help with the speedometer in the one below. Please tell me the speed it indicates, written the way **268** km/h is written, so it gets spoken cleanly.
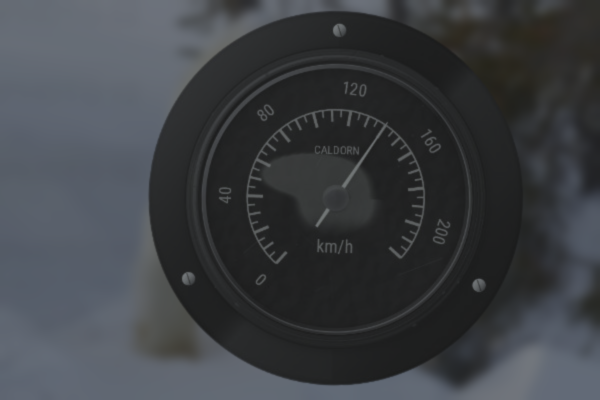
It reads **140** km/h
